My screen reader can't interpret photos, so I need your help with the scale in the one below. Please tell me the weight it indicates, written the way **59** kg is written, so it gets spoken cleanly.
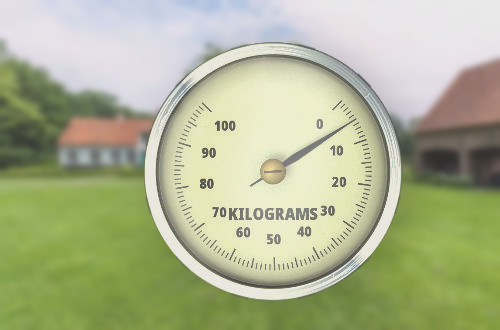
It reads **5** kg
